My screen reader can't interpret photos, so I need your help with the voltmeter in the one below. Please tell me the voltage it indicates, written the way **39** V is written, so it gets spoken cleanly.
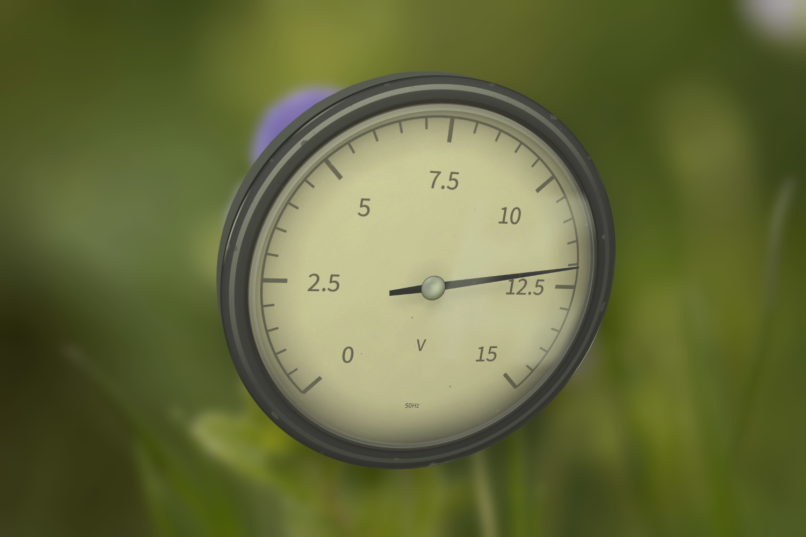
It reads **12** V
